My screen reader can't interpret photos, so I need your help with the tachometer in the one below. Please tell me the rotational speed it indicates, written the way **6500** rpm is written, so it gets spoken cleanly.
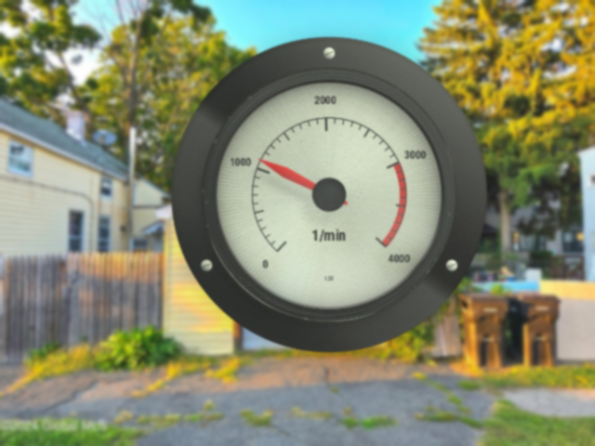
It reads **1100** rpm
